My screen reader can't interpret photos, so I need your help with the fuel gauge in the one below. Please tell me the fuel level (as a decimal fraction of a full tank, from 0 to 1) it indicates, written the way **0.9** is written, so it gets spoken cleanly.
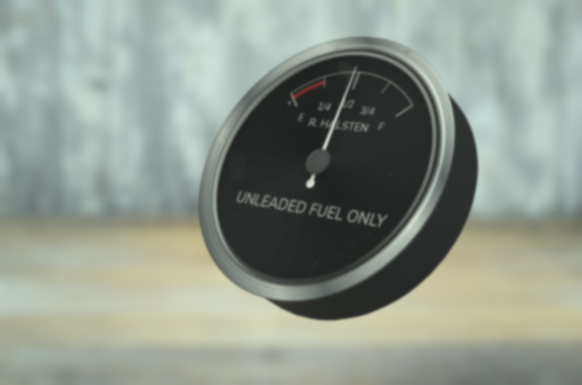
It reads **0.5**
